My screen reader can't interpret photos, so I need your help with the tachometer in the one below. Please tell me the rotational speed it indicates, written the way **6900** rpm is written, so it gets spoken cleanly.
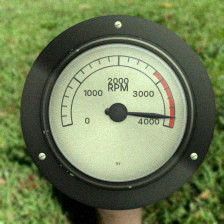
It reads **3800** rpm
